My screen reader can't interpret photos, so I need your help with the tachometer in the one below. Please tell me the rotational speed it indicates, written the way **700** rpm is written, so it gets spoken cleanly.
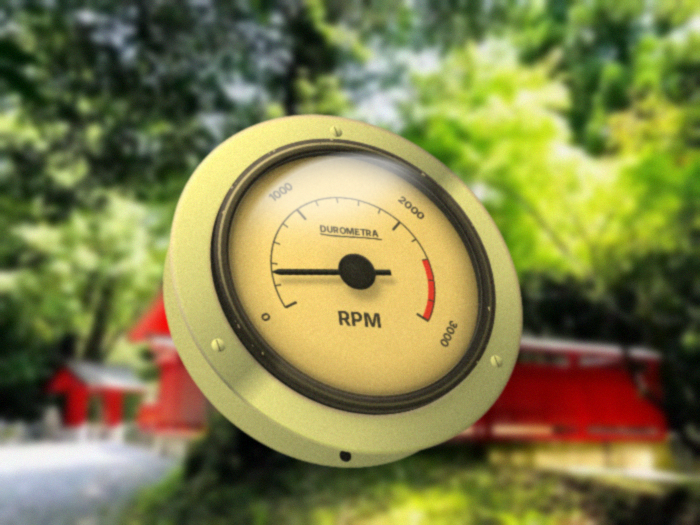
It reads **300** rpm
